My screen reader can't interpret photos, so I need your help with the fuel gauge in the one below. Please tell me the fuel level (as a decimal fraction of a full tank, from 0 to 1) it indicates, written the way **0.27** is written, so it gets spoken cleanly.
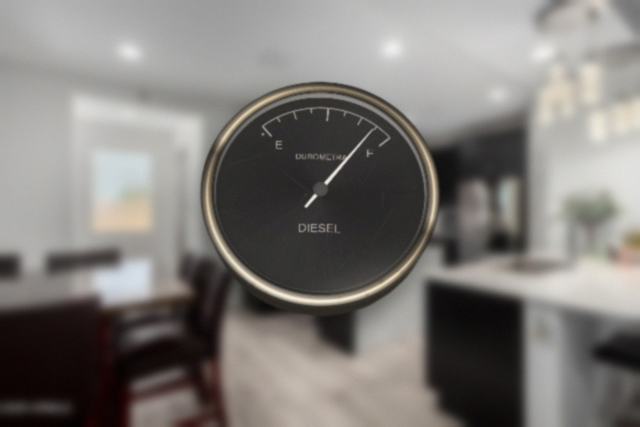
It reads **0.875**
